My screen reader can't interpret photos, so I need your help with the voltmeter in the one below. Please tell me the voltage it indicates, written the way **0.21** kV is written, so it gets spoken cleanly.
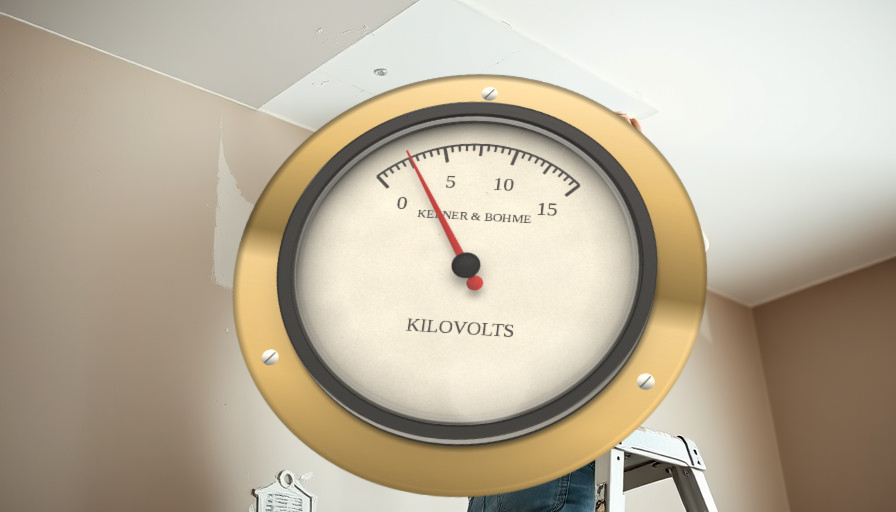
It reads **2.5** kV
